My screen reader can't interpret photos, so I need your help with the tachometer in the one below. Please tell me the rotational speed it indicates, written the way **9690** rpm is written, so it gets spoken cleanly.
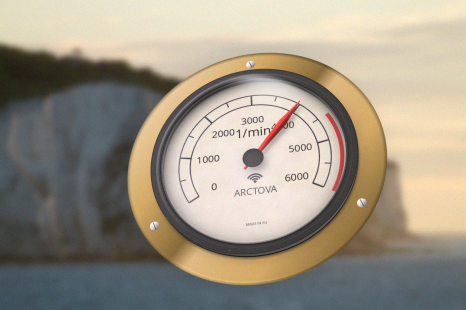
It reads **4000** rpm
